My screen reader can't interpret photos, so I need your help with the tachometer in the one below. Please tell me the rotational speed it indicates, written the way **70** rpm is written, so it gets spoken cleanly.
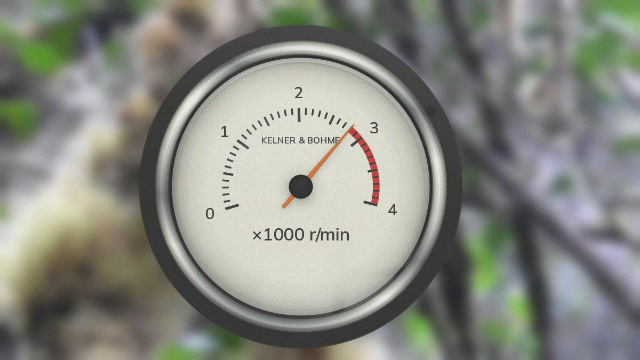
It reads **2800** rpm
